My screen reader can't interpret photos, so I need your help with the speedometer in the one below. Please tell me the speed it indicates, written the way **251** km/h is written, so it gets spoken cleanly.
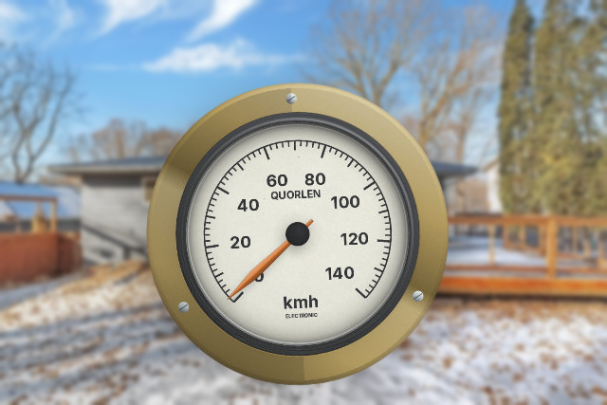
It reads **2** km/h
